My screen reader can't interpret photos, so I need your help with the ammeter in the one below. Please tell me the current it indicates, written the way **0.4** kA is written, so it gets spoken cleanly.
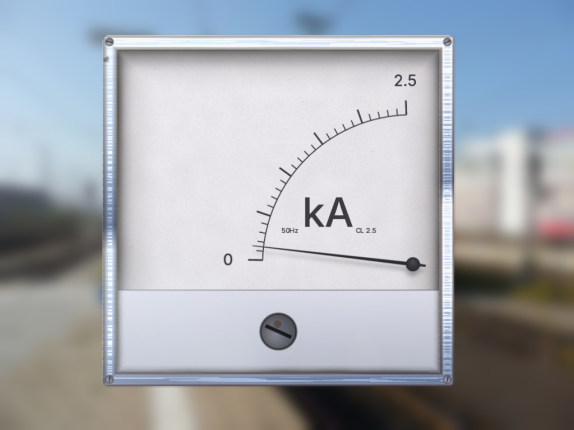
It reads **0.15** kA
